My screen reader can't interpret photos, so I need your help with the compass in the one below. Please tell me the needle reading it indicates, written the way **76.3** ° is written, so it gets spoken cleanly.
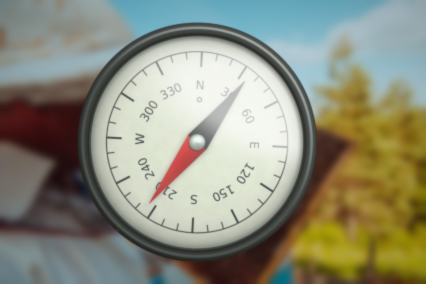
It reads **215** °
